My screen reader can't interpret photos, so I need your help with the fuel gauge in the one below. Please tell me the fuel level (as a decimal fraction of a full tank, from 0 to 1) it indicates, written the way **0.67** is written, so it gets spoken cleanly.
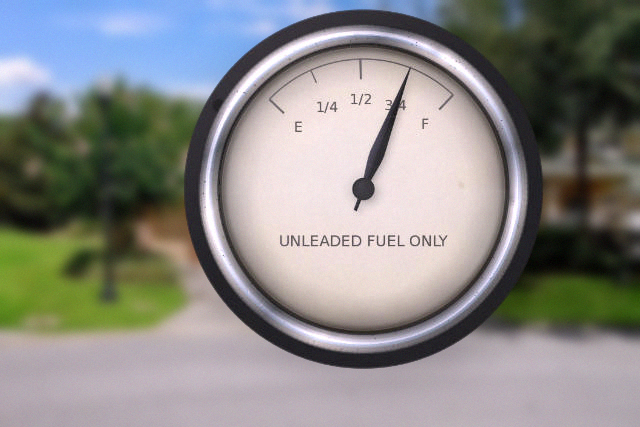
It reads **0.75**
